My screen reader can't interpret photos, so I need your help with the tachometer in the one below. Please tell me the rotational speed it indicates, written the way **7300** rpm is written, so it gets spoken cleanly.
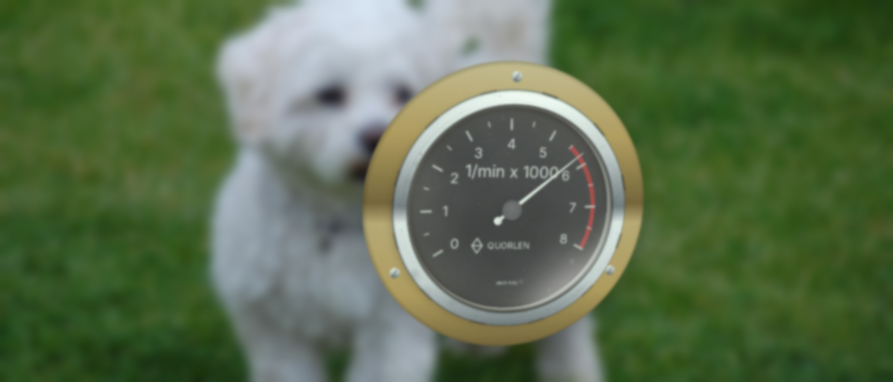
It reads **5750** rpm
